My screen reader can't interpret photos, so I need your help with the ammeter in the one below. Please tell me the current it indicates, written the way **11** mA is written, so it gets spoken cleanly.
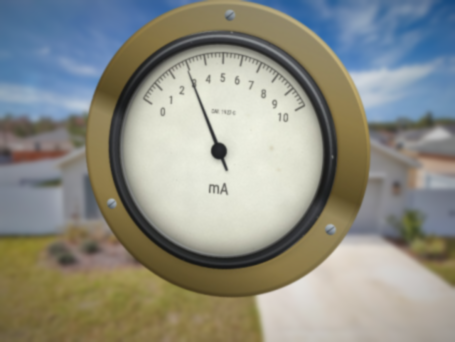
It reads **3** mA
